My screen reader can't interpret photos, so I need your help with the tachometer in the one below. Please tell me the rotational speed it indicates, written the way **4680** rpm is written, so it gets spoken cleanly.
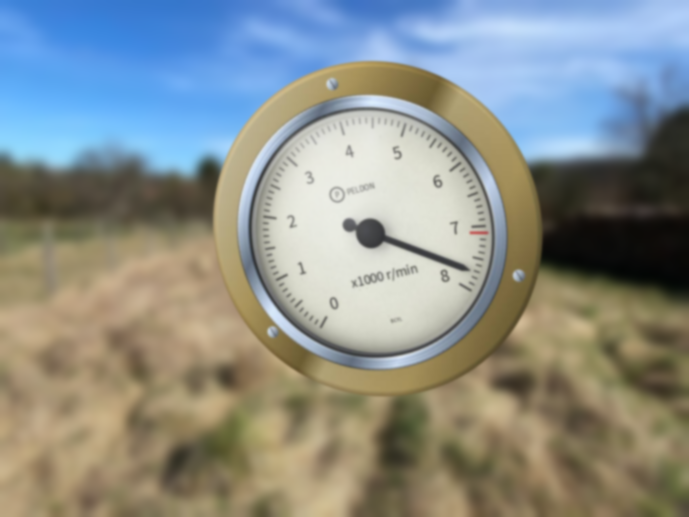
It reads **7700** rpm
